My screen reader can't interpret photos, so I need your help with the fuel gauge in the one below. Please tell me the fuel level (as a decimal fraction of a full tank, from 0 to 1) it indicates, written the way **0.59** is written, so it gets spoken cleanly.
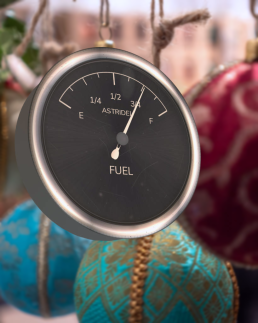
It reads **0.75**
